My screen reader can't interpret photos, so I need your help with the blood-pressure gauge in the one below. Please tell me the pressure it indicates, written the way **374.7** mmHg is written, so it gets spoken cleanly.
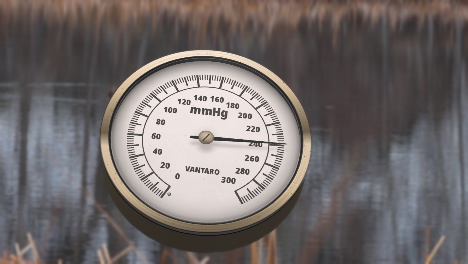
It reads **240** mmHg
